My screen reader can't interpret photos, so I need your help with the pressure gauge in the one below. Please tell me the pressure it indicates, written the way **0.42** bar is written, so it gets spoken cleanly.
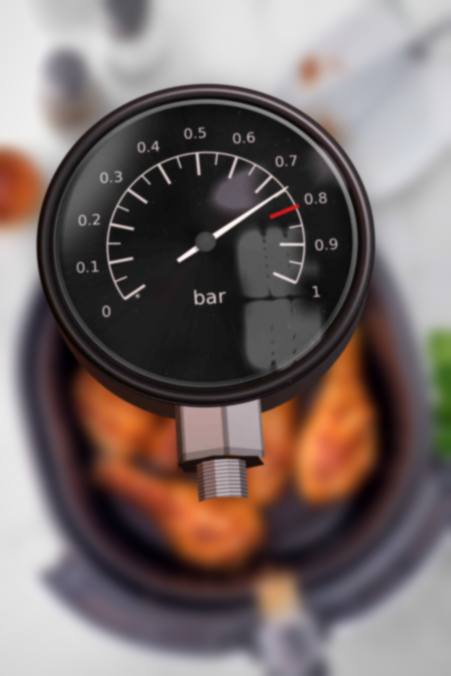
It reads **0.75** bar
